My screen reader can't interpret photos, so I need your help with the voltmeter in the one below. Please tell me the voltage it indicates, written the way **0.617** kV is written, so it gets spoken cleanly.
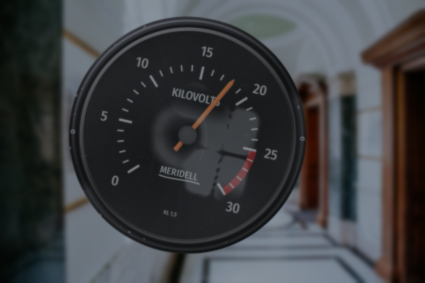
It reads **18** kV
